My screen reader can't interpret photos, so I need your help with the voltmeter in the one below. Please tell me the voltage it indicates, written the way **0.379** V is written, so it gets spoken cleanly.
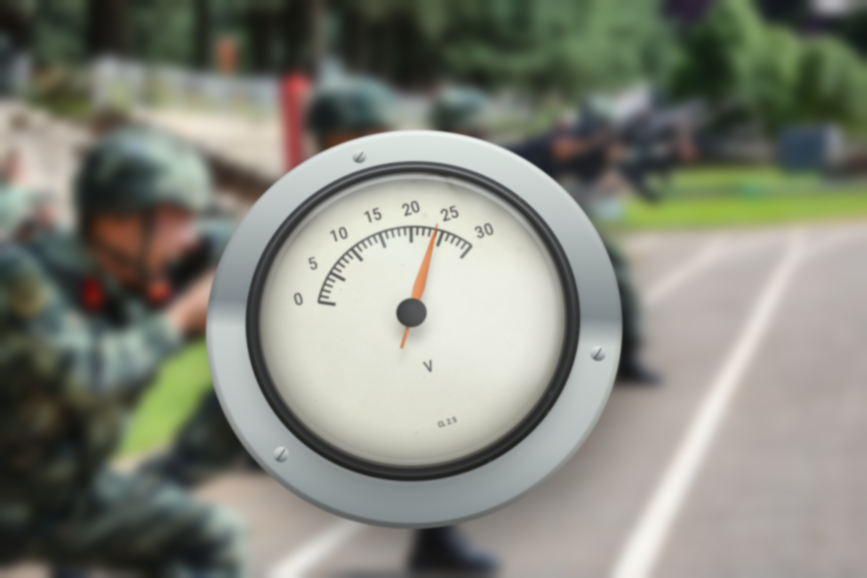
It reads **24** V
